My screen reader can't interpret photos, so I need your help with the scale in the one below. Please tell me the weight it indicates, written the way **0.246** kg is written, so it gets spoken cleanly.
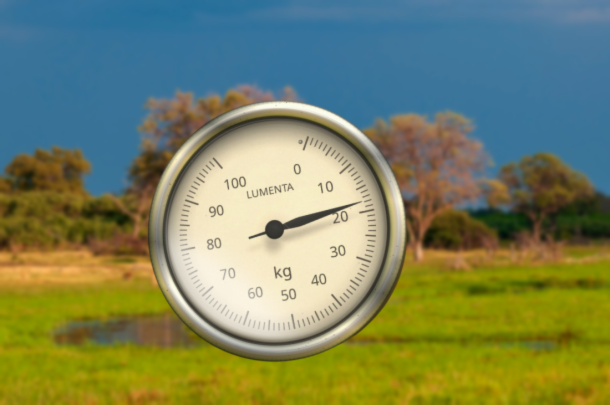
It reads **18** kg
